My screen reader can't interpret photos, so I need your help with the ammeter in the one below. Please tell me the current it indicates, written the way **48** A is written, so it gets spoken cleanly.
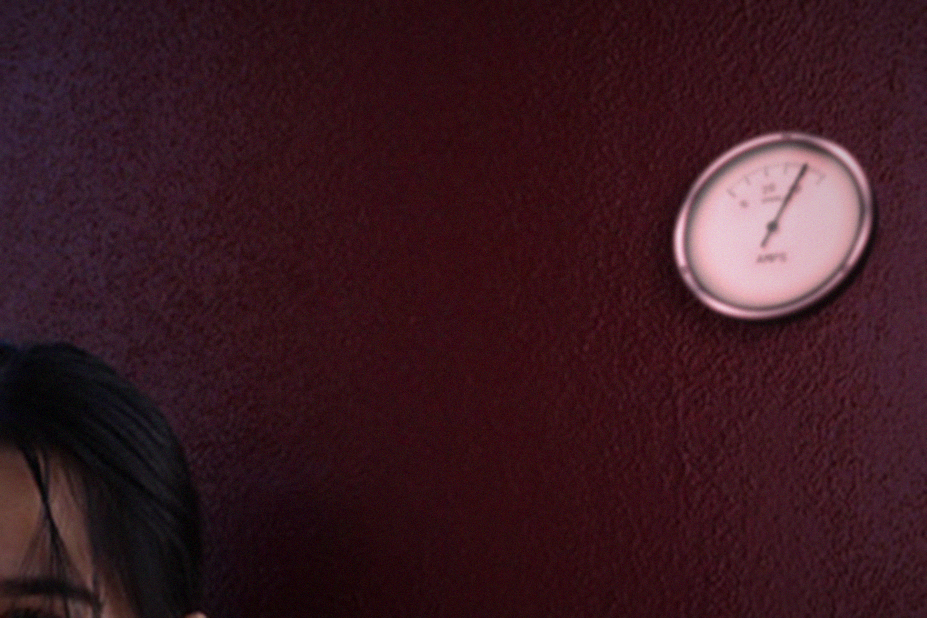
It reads **40** A
